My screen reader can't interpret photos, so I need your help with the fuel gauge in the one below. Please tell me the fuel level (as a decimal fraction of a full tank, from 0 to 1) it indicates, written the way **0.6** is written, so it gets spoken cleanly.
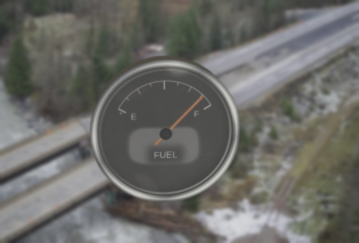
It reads **0.875**
